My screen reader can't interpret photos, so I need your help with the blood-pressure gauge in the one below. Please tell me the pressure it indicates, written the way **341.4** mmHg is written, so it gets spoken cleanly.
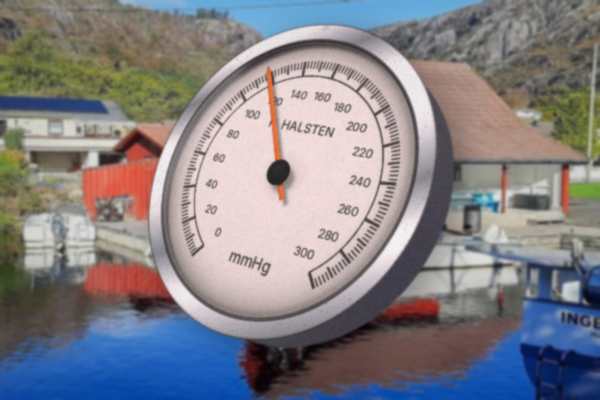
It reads **120** mmHg
